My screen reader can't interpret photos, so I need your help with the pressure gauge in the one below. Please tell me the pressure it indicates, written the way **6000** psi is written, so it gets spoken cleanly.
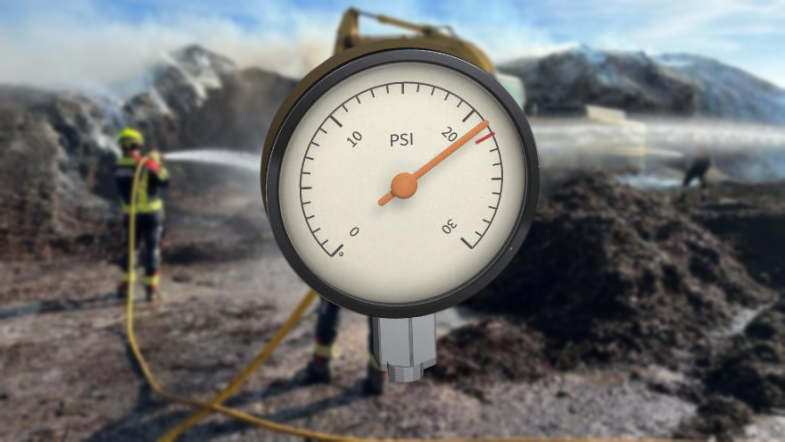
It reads **21** psi
